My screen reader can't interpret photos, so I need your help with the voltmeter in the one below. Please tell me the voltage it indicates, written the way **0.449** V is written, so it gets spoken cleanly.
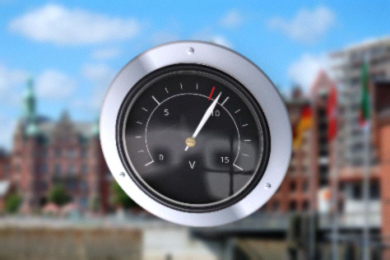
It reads **9.5** V
